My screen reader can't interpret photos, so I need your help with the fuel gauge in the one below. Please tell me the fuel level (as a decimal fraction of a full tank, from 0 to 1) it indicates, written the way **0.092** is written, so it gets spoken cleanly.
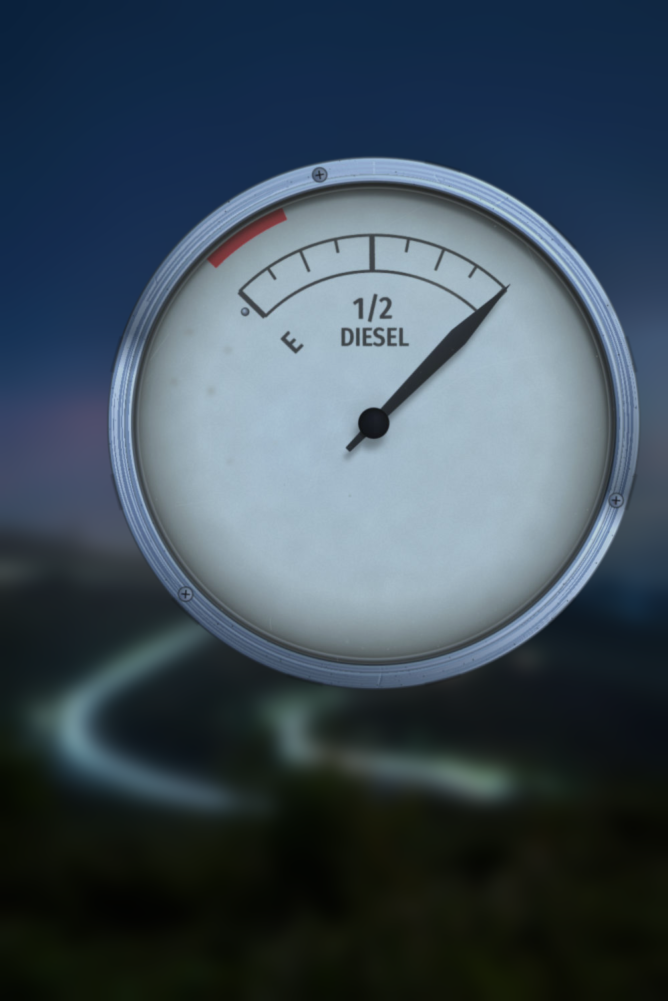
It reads **1**
